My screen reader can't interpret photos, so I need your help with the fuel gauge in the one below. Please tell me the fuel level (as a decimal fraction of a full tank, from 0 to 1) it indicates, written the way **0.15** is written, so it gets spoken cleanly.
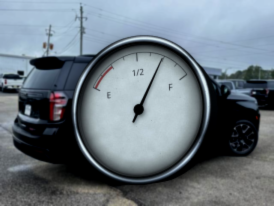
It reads **0.75**
